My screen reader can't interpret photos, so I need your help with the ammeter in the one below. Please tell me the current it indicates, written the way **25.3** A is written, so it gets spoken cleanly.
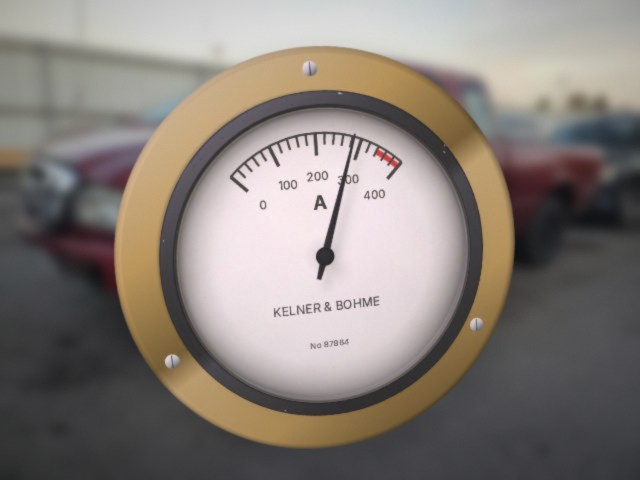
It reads **280** A
